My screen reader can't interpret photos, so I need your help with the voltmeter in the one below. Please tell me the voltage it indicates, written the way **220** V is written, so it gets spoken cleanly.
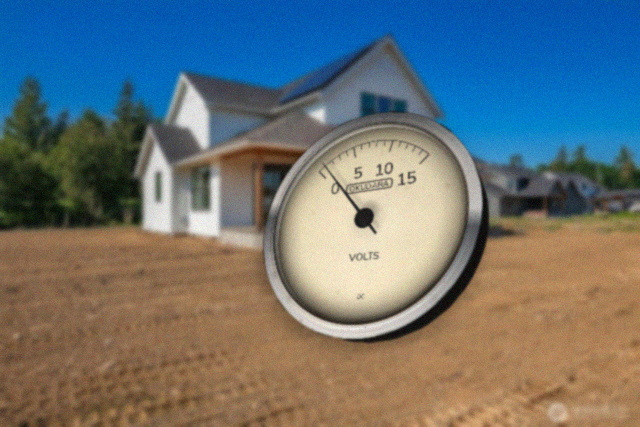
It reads **1** V
